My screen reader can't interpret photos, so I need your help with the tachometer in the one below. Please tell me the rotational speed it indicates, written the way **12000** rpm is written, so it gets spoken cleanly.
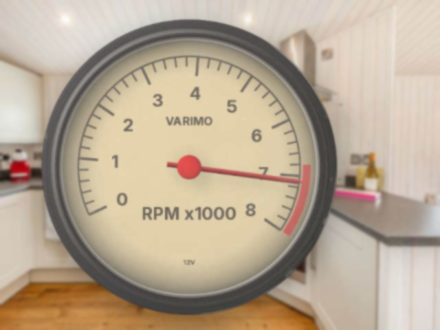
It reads **7100** rpm
